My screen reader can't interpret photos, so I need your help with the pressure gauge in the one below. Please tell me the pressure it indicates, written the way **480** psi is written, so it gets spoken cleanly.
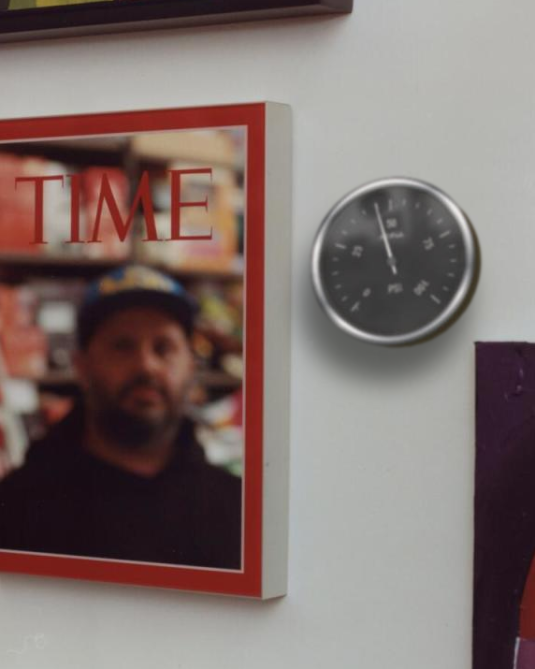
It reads **45** psi
